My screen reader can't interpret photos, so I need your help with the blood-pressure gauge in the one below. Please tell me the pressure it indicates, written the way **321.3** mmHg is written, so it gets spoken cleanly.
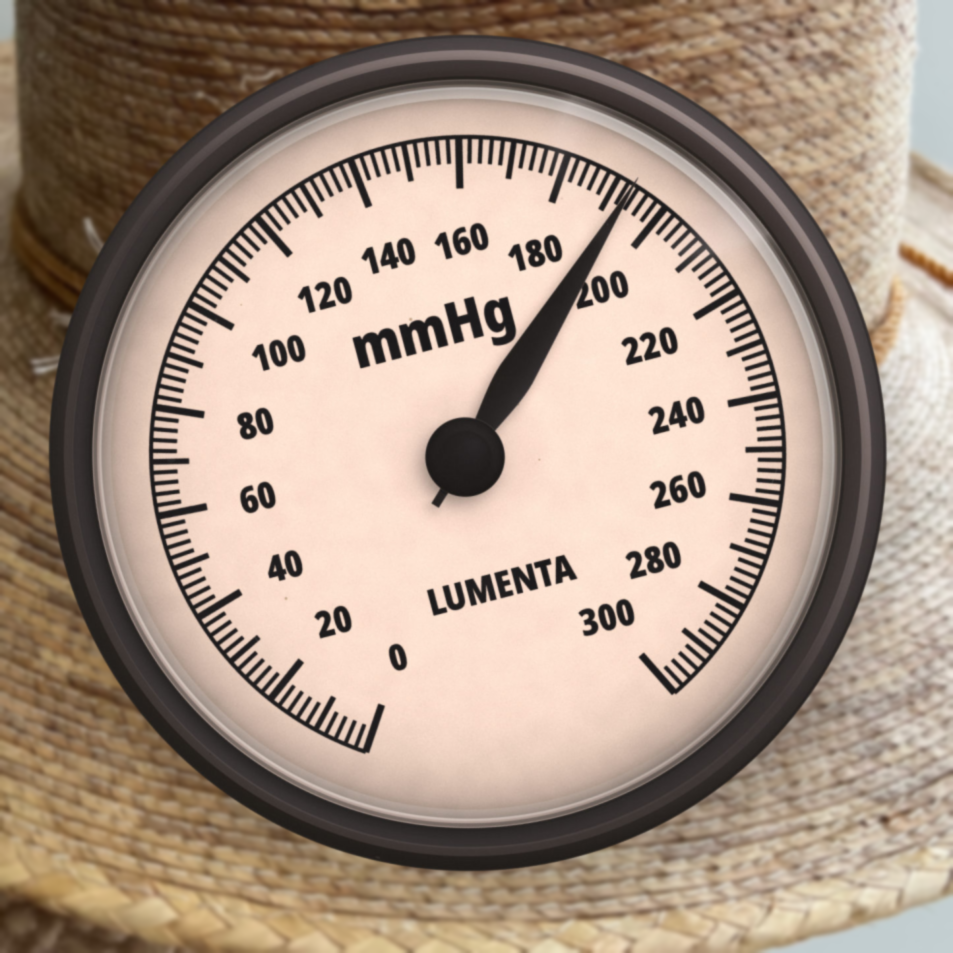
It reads **193** mmHg
